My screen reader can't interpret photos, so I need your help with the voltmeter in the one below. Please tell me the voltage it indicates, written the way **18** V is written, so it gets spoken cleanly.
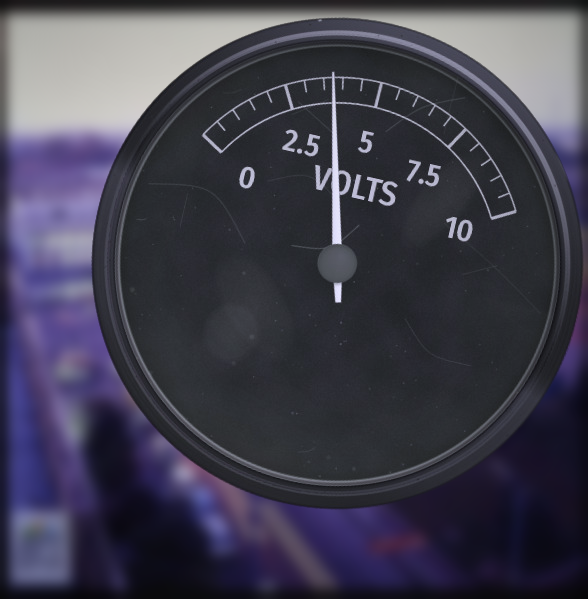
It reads **3.75** V
